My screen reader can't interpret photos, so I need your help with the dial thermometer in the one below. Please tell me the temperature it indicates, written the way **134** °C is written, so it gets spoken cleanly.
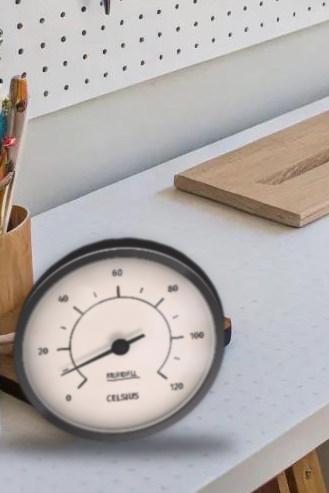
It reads **10** °C
